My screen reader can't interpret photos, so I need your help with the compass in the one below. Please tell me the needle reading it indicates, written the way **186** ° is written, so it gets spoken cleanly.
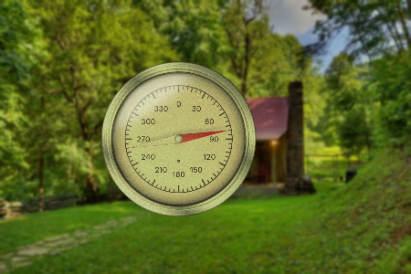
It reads **80** °
